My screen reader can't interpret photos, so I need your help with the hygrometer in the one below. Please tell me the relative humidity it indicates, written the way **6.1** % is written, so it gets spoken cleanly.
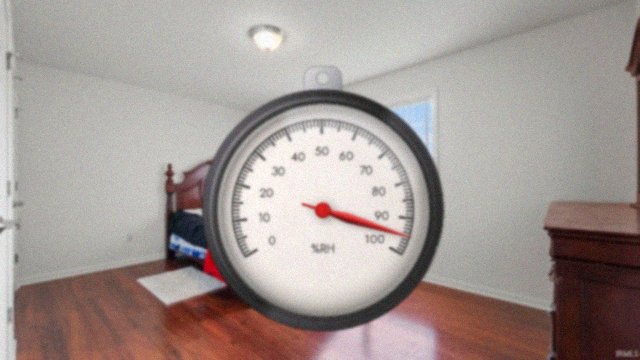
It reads **95** %
